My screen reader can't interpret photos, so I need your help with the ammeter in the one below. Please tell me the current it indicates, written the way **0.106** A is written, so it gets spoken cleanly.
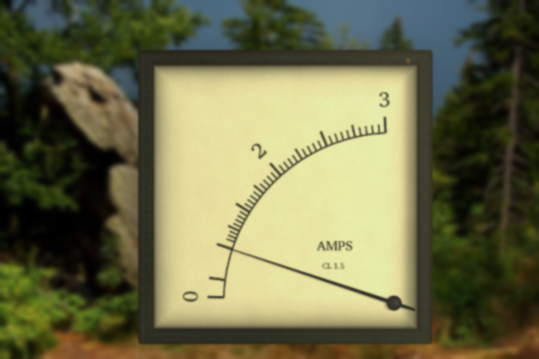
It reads **1** A
